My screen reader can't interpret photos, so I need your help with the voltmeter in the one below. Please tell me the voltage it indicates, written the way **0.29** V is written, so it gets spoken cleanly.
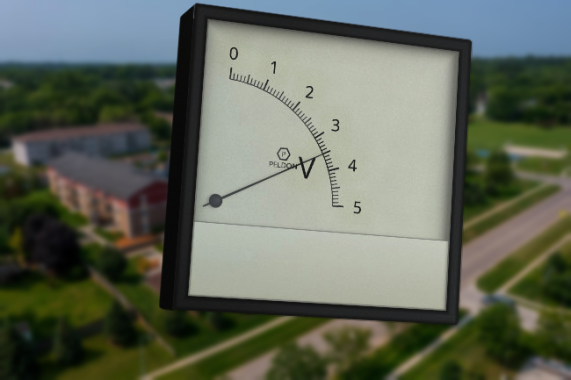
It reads **3.5** V
